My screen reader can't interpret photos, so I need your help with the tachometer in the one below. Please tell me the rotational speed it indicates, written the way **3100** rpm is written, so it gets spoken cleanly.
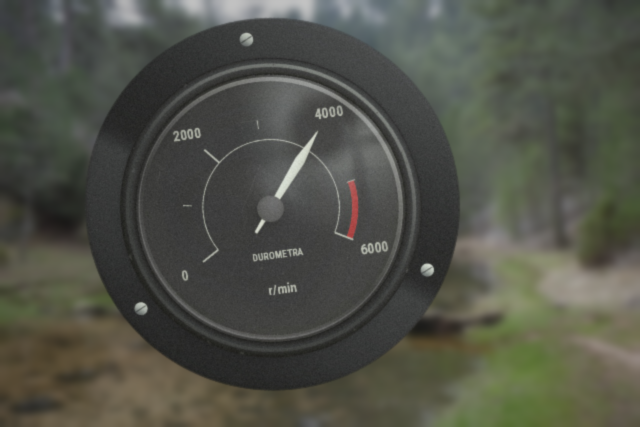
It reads **4000** rpm
